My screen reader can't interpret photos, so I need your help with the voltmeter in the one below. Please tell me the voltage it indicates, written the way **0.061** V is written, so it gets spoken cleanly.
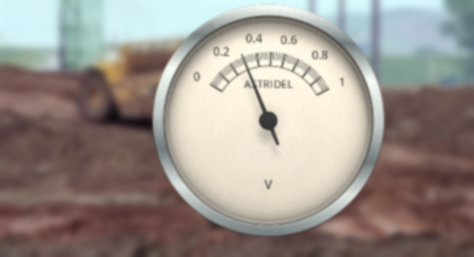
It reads **0.3** V
